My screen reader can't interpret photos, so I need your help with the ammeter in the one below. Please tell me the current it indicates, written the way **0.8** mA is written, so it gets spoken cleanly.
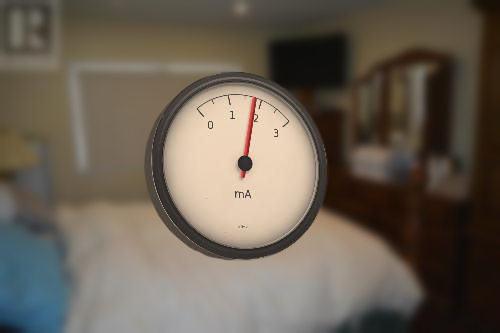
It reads **1.75** mA
